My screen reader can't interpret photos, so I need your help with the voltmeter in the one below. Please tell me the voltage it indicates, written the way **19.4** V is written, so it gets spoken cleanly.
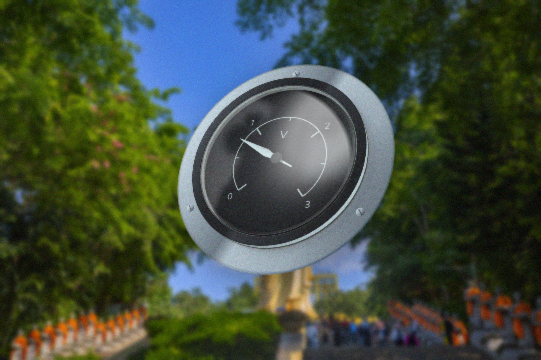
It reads **0.75** V
